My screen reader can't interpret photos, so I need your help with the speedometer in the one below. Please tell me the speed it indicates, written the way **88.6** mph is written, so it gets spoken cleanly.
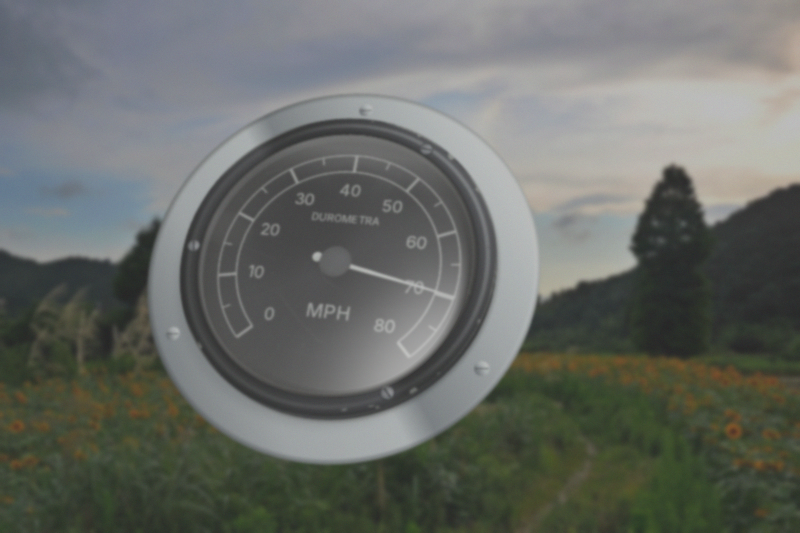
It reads **70** mph
